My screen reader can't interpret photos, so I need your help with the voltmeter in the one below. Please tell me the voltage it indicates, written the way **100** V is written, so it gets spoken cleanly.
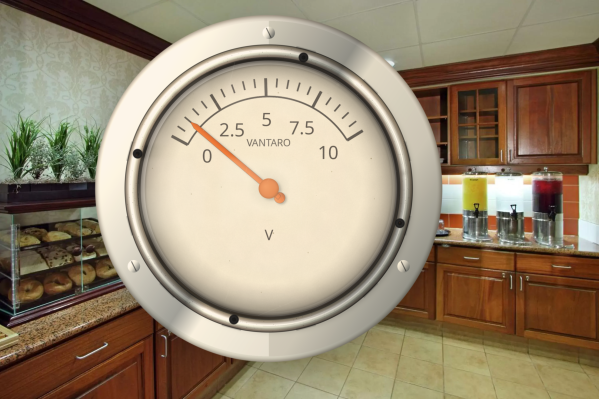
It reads **1** V
